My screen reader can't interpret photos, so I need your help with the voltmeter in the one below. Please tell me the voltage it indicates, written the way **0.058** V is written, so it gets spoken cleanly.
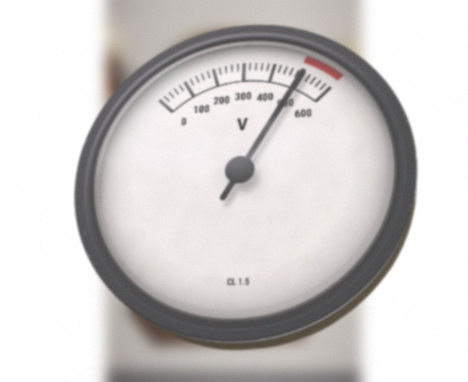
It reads **500** V
